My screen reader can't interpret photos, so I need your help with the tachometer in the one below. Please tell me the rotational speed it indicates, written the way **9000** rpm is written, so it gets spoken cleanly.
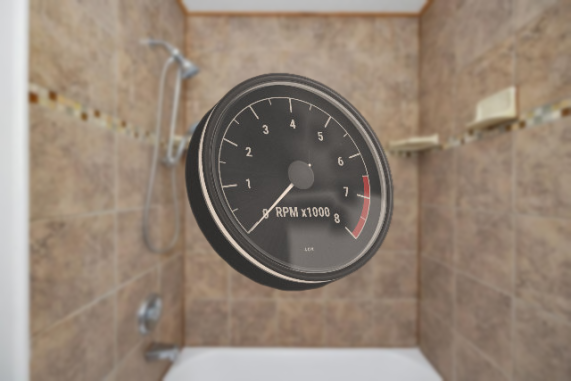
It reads **0** rpm
